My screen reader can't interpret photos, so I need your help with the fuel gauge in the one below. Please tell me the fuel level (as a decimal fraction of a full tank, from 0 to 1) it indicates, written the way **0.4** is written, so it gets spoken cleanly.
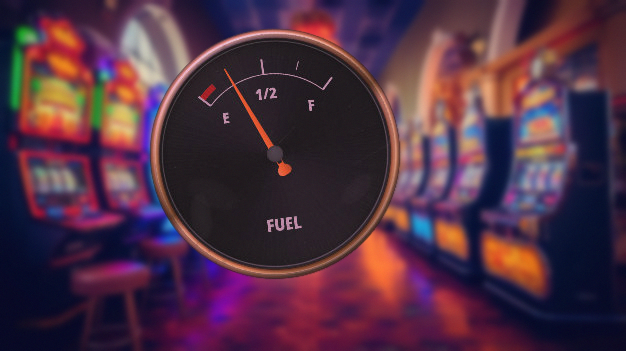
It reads **0.25**
